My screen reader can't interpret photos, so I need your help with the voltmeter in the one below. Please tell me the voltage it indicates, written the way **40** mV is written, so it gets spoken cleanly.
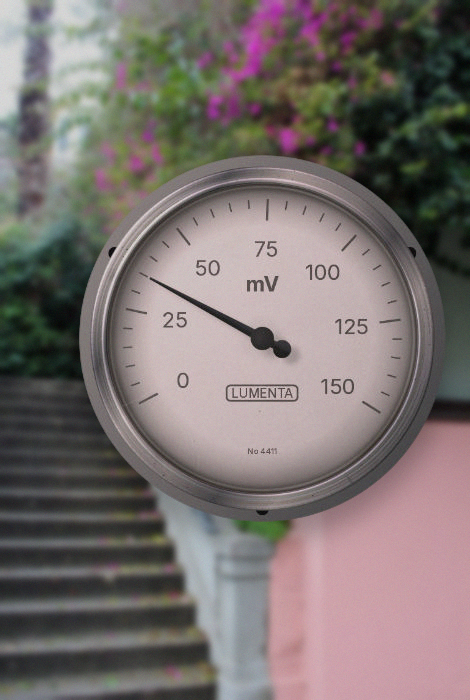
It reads **35** mV
